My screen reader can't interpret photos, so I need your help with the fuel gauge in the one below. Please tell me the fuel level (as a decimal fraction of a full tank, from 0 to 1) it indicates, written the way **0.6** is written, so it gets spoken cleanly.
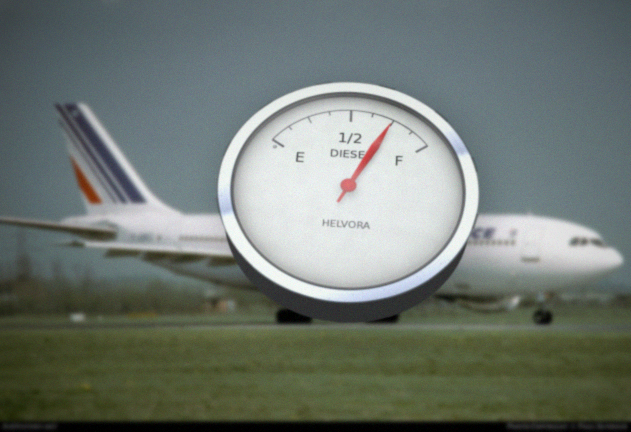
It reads **0.75**
